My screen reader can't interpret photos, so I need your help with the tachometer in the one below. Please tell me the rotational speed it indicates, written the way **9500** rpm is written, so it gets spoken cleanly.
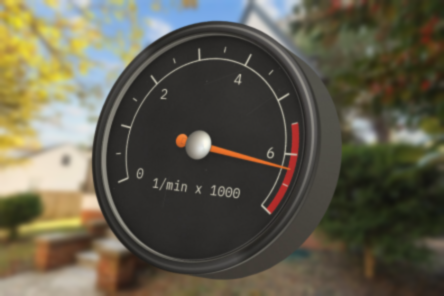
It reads **6250** rpm
